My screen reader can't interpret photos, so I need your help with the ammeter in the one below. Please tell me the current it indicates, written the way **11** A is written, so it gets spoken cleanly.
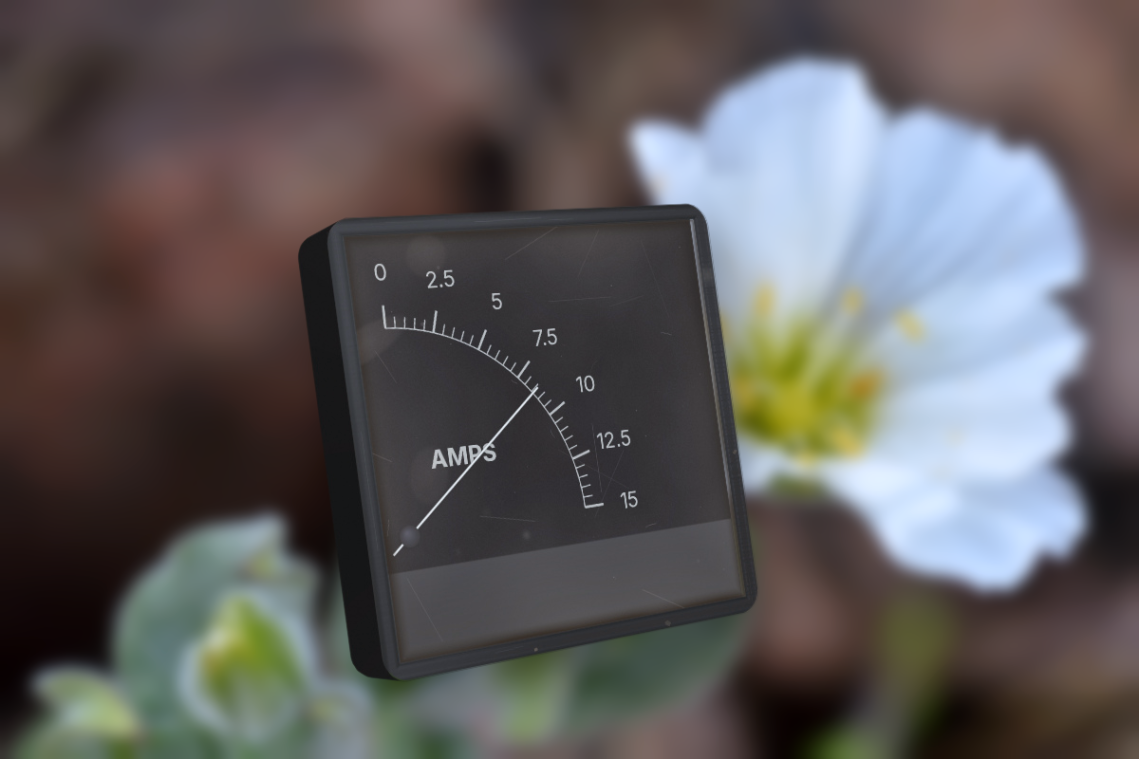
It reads **8.5** A
